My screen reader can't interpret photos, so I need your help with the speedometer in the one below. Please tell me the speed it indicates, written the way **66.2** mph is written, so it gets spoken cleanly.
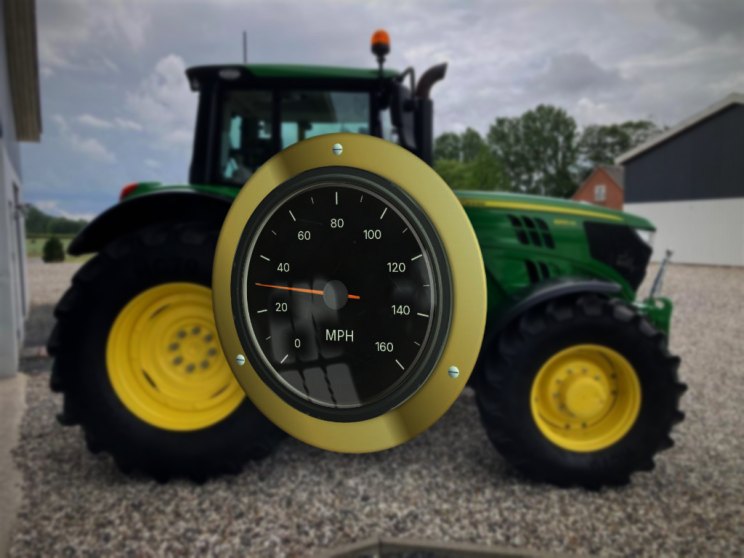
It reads **30** mph
